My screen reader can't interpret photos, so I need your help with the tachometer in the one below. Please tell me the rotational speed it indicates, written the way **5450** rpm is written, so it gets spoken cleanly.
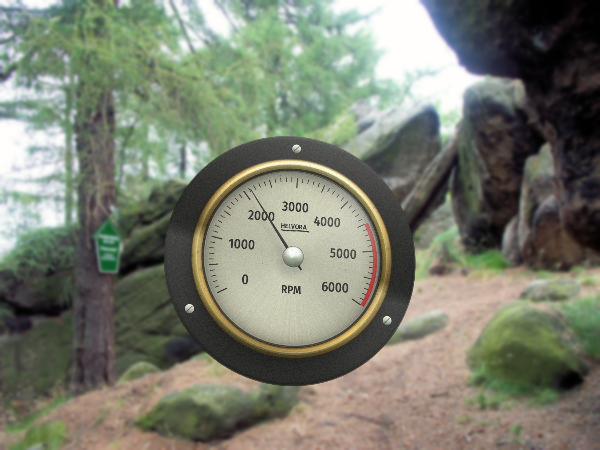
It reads **2100** rpm
